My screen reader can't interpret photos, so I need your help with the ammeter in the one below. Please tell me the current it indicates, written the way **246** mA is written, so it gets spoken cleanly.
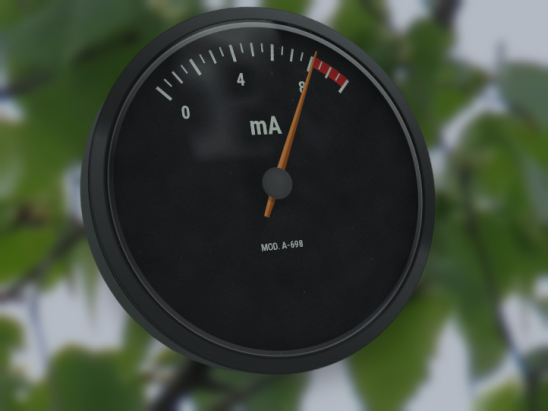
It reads **8** mA
